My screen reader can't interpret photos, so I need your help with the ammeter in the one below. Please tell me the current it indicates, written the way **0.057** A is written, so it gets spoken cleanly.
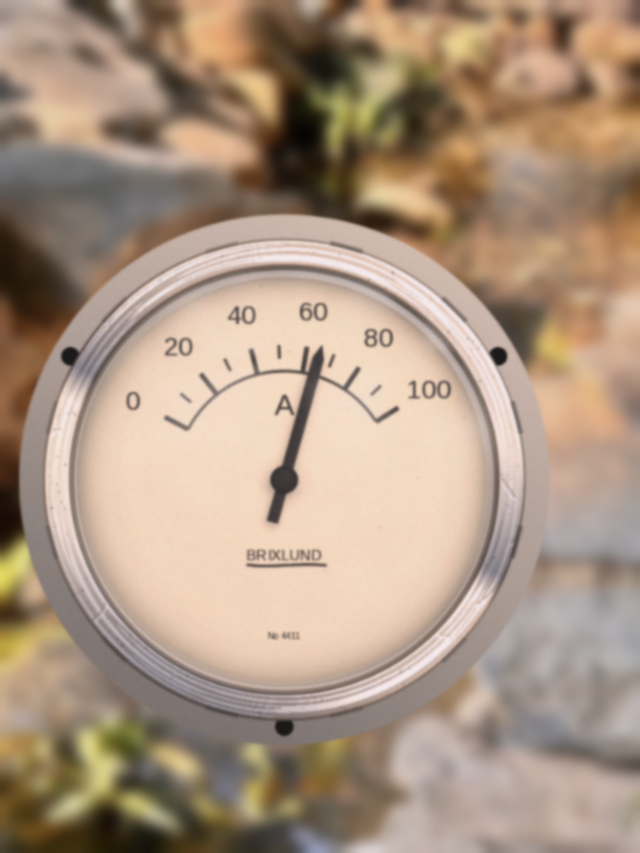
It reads **65** A
